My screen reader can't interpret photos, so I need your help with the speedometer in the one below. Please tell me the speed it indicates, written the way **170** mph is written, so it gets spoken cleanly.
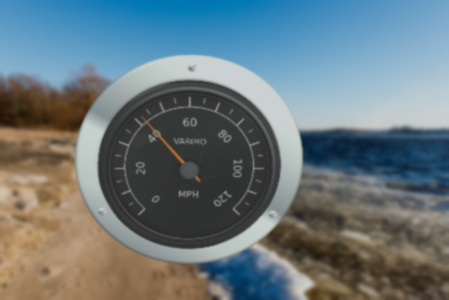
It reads **42.5** mph
